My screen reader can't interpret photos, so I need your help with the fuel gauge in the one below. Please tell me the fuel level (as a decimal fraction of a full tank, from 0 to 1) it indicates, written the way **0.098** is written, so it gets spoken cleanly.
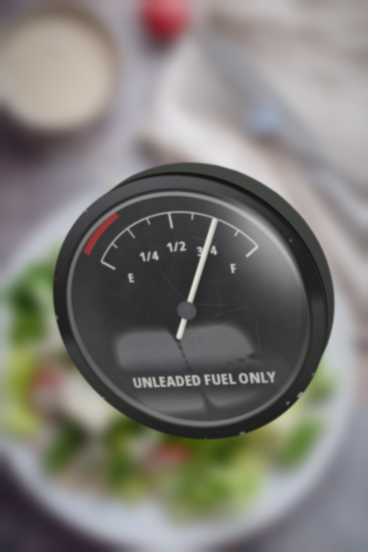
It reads **0.75**
